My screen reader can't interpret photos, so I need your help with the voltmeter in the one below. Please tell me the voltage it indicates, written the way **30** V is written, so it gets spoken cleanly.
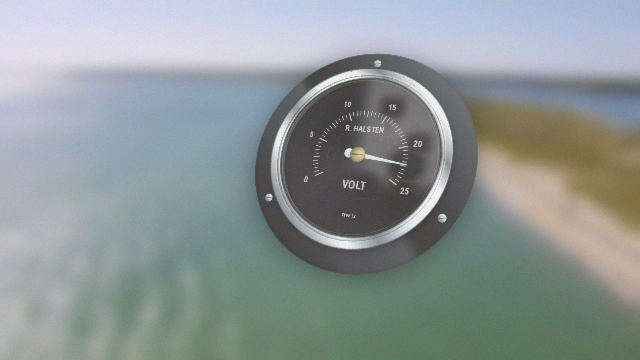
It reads **22.5** V
